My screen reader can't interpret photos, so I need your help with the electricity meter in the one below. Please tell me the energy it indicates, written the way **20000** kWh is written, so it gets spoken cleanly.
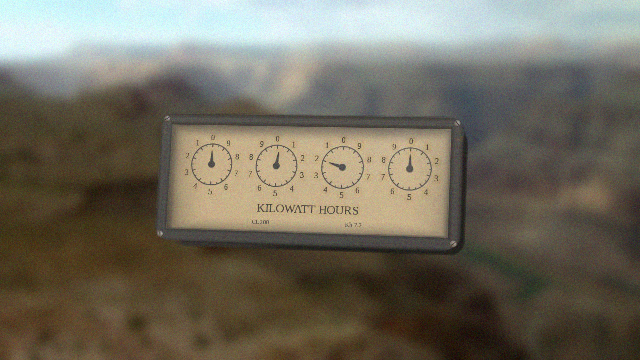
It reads **20** kWh
